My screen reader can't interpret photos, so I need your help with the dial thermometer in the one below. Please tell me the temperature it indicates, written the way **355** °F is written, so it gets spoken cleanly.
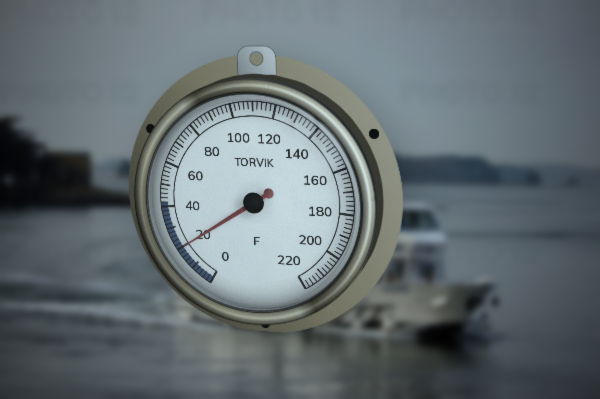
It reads **20** °F
